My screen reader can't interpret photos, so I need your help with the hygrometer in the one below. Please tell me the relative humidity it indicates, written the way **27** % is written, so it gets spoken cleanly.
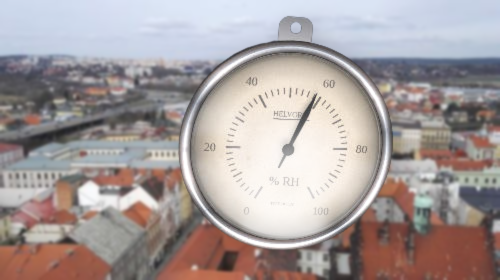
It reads **58** %
